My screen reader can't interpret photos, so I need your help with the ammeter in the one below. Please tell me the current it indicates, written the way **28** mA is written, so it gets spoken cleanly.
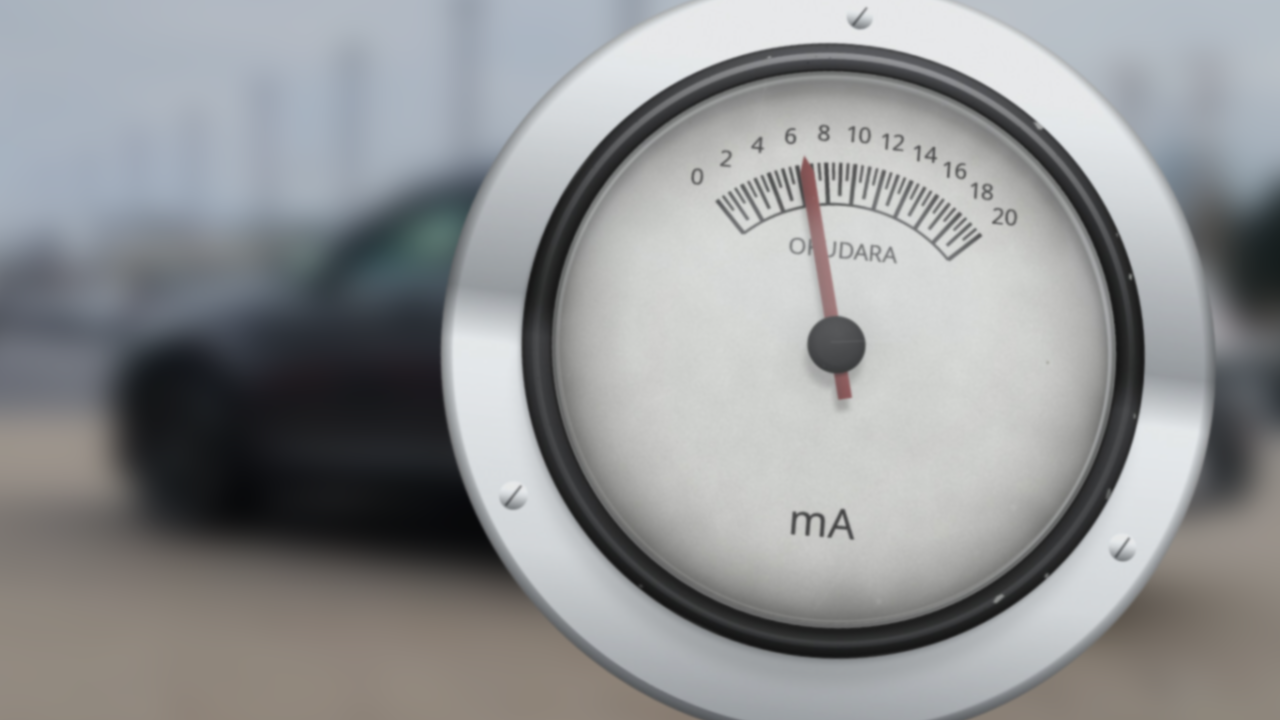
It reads **6.5** mA
